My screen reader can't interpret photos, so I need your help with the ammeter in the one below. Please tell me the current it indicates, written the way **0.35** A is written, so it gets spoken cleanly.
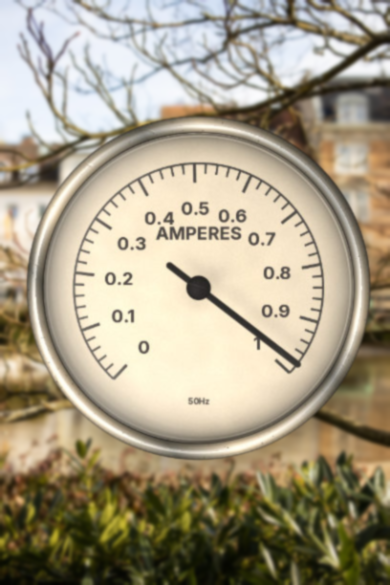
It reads **0.98** A
